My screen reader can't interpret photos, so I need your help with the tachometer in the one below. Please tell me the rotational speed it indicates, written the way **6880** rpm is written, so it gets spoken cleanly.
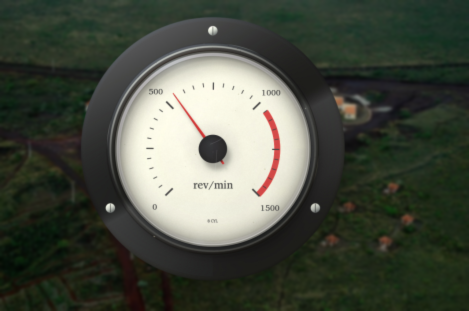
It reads **550** rpm
